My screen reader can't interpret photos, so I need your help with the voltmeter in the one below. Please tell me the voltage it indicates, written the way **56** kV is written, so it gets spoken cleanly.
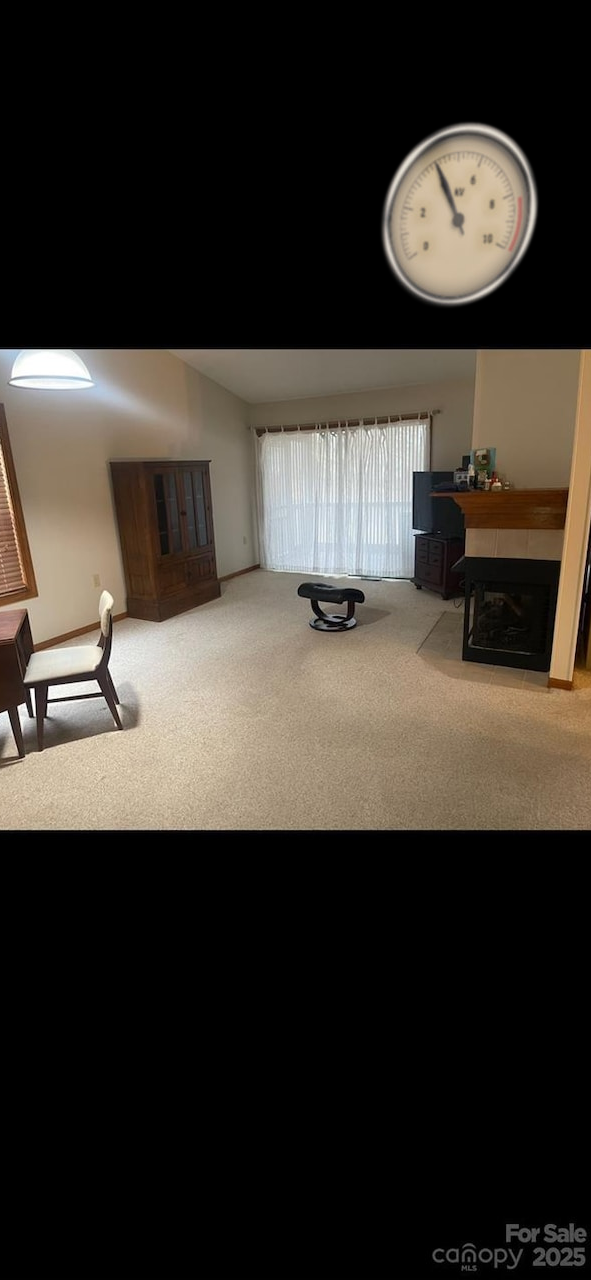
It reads **4** kV
